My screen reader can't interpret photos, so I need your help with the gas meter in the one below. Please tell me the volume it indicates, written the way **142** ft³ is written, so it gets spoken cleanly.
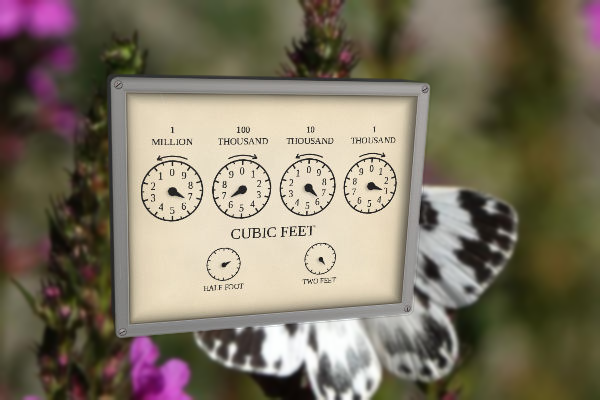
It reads **666300** ft³
